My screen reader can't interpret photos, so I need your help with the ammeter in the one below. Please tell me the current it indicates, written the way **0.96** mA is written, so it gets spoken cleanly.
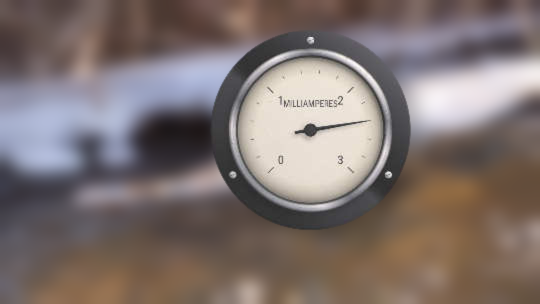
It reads **2.4** mA
